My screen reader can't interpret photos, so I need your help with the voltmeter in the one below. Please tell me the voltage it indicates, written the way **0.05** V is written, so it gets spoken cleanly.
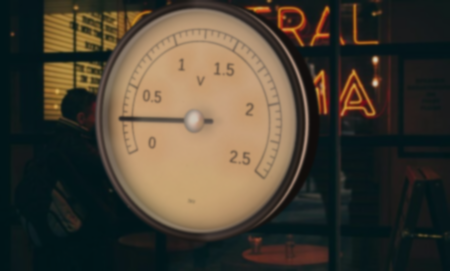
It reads **0.25** V
